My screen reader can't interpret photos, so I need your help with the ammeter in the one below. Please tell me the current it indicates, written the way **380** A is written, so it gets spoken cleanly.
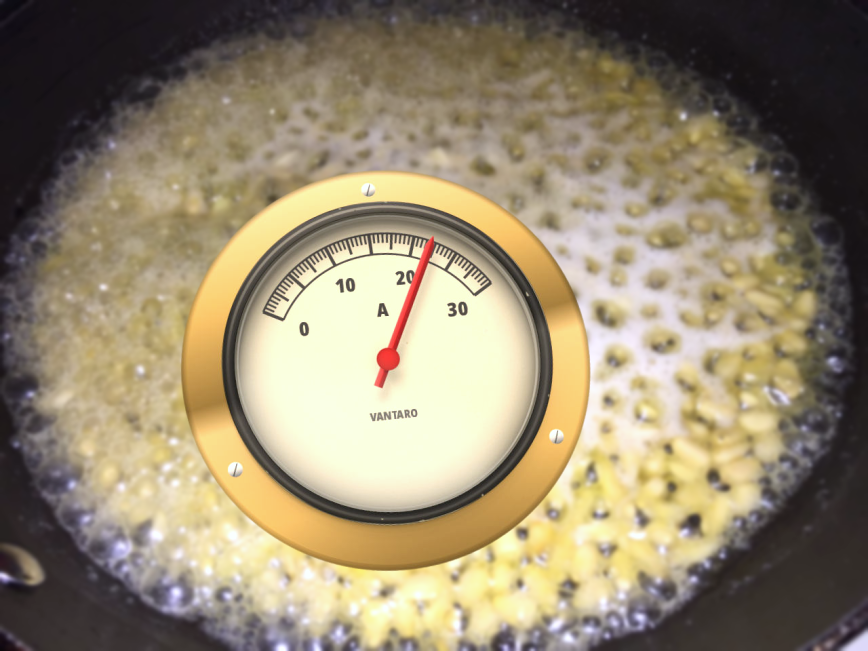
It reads **22** A
